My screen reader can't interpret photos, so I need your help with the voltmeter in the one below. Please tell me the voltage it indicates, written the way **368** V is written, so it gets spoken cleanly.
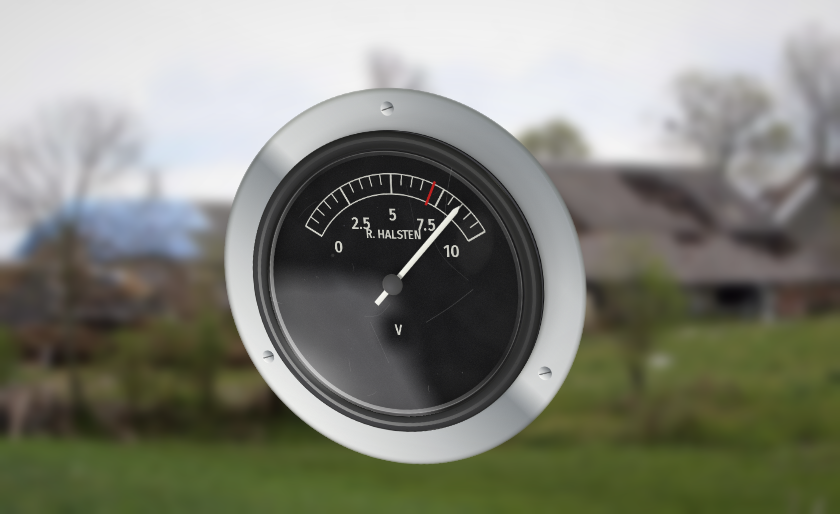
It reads **8.5** V
